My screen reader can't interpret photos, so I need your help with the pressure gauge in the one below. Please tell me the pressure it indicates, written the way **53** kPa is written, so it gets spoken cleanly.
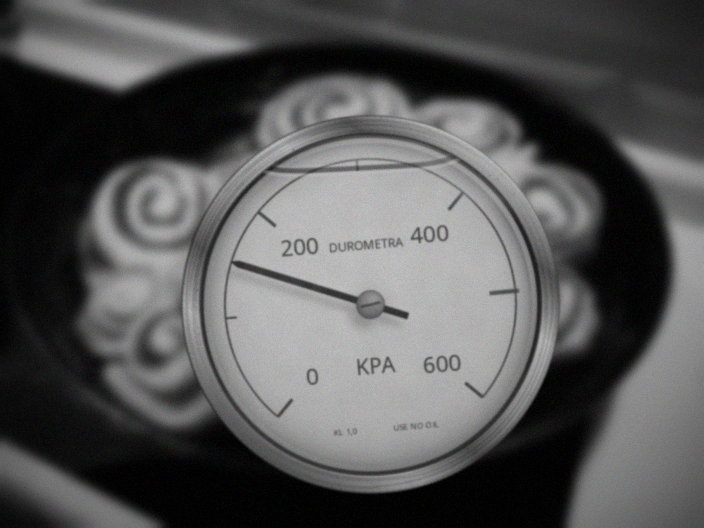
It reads **150** kPa
